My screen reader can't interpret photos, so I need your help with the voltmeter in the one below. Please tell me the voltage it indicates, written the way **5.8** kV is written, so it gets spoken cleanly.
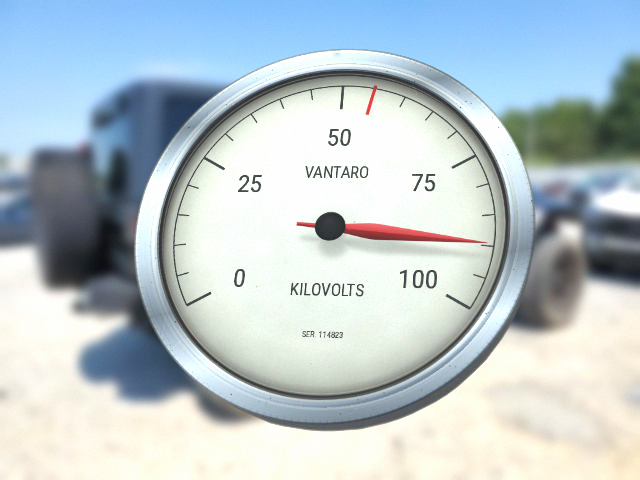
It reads **90** kV
